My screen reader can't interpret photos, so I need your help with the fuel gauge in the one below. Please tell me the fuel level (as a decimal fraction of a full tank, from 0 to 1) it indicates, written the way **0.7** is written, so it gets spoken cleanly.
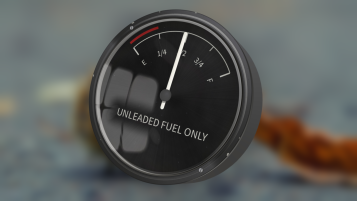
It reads **0.5**
